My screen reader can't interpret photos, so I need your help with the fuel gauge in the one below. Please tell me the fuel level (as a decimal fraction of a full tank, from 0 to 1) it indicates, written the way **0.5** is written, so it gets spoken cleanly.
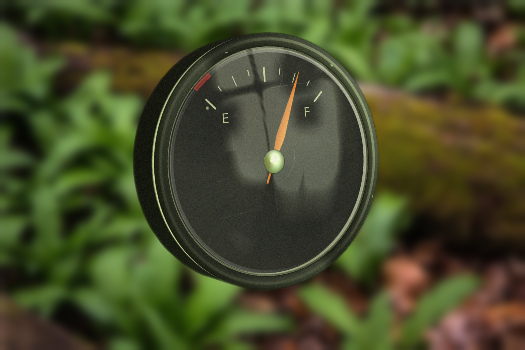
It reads **0.75**
